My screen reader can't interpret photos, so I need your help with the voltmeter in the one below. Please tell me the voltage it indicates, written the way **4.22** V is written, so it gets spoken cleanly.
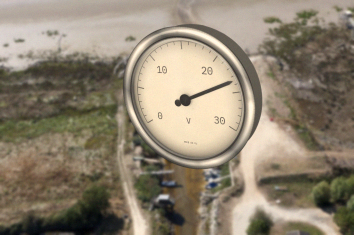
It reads **23.5** V
